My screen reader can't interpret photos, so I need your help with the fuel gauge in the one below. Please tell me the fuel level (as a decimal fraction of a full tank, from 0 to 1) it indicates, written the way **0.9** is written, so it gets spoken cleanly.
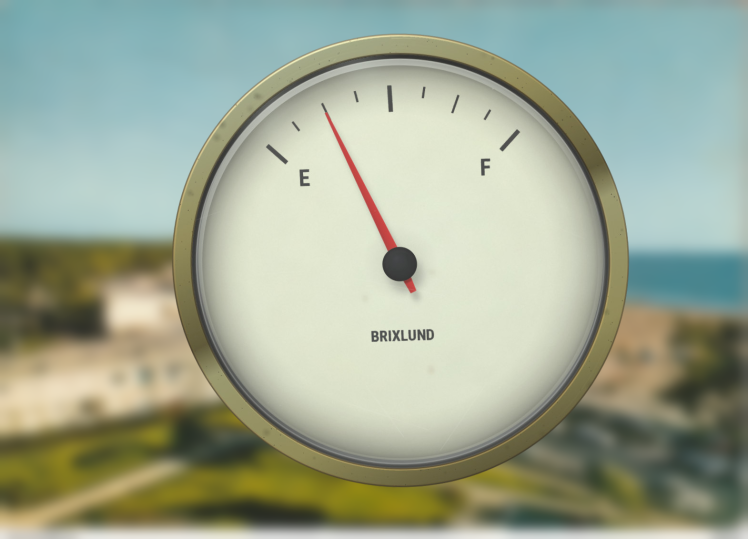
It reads **0.25**
